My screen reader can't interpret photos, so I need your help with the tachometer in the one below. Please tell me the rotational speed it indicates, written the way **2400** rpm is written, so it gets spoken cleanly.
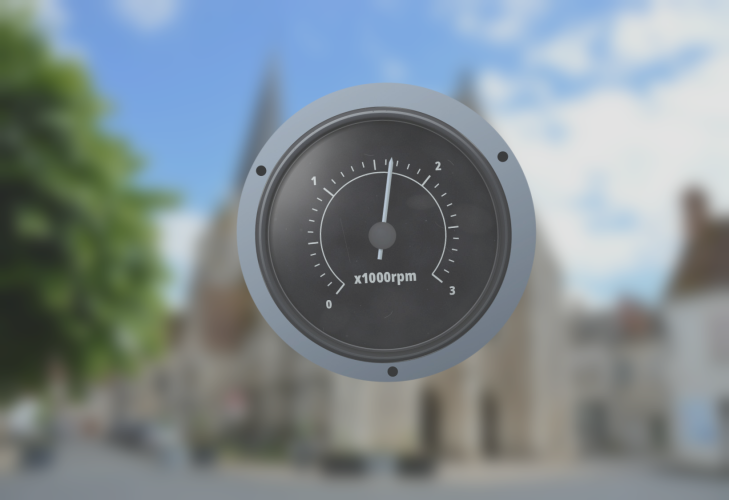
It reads **1650** rpm
